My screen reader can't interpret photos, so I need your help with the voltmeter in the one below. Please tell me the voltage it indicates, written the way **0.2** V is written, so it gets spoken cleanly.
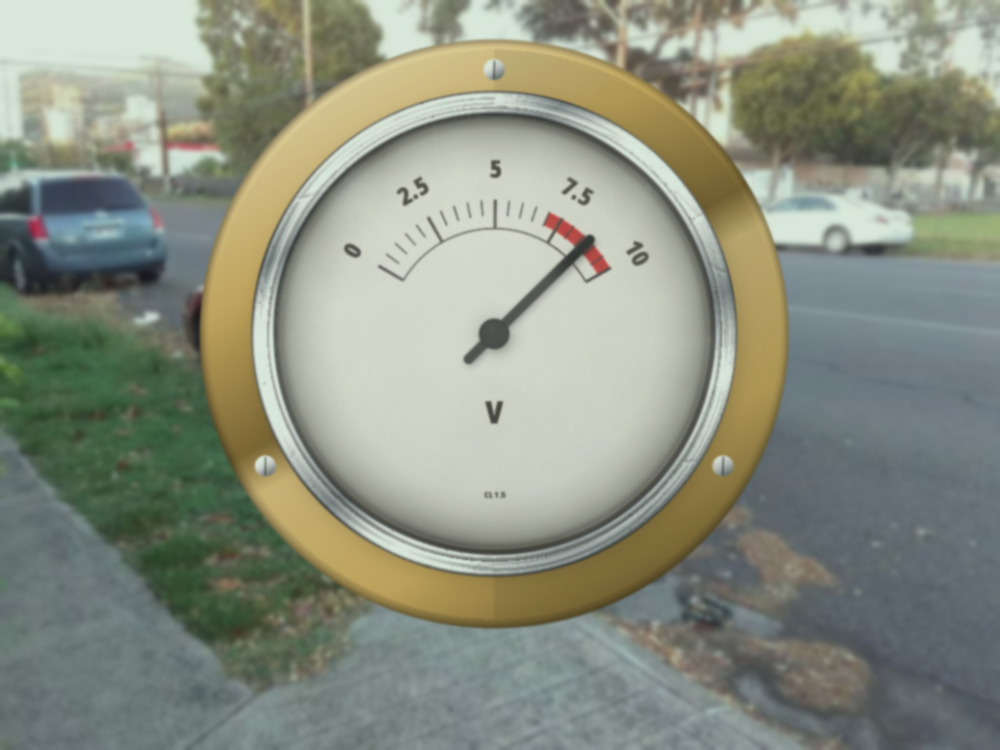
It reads **8.75** V
